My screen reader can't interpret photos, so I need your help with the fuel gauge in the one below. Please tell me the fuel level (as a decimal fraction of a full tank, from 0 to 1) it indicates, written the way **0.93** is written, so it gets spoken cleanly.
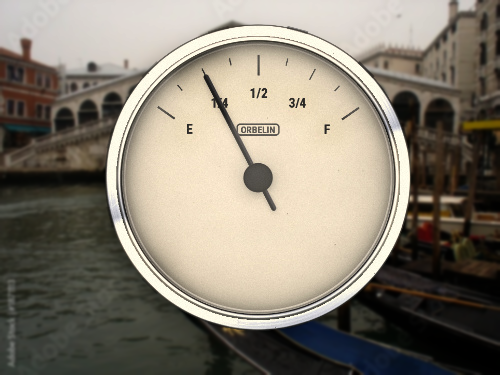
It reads **0.25**
